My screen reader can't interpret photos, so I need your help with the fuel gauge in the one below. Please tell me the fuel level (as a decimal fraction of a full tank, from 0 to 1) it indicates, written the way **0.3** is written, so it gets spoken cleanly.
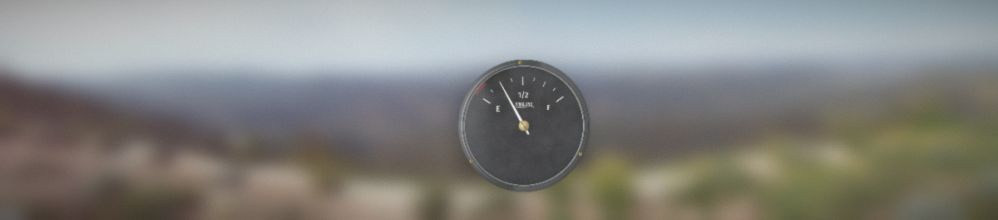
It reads **0.25**
